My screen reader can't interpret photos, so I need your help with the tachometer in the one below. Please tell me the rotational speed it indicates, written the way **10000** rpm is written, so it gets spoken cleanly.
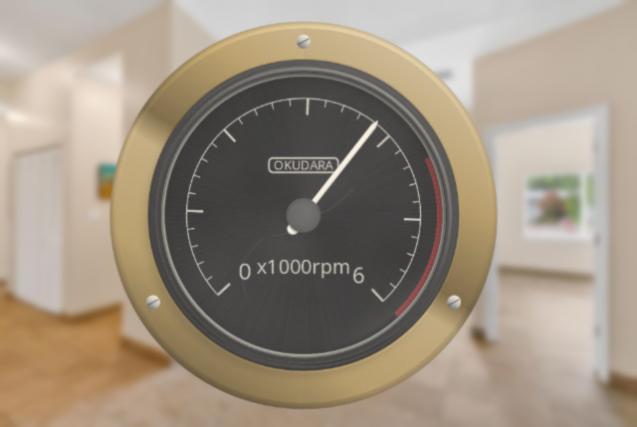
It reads **3800** rpm
